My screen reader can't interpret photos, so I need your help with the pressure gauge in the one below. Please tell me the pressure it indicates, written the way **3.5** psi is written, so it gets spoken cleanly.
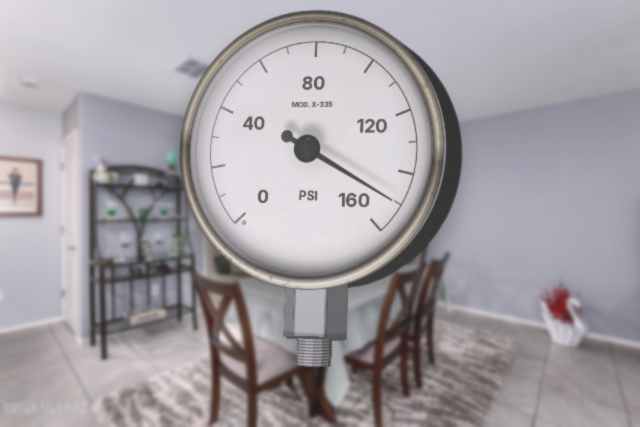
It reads **150** psi
